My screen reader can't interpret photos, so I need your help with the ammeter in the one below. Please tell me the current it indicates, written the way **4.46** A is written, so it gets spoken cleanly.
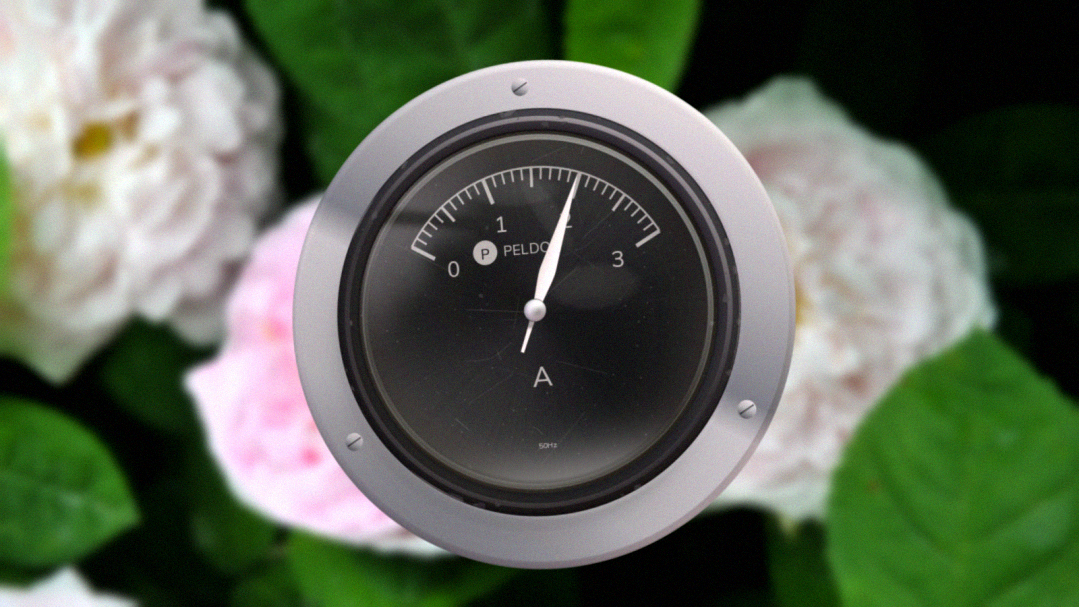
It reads **2** A
